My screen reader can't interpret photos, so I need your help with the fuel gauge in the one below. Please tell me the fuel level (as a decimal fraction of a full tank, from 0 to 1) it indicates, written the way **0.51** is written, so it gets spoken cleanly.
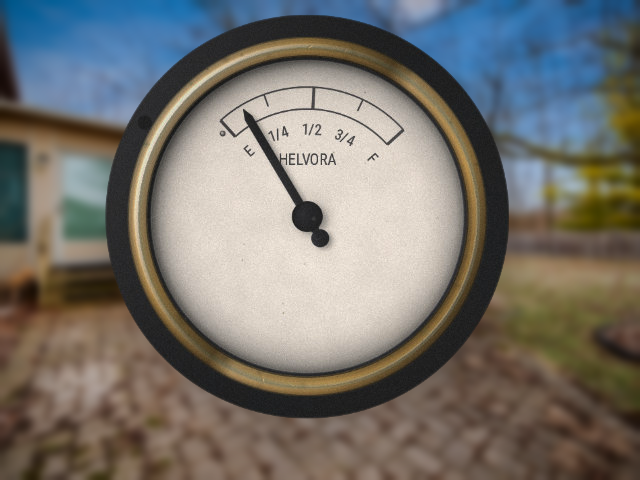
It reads **0.125**
